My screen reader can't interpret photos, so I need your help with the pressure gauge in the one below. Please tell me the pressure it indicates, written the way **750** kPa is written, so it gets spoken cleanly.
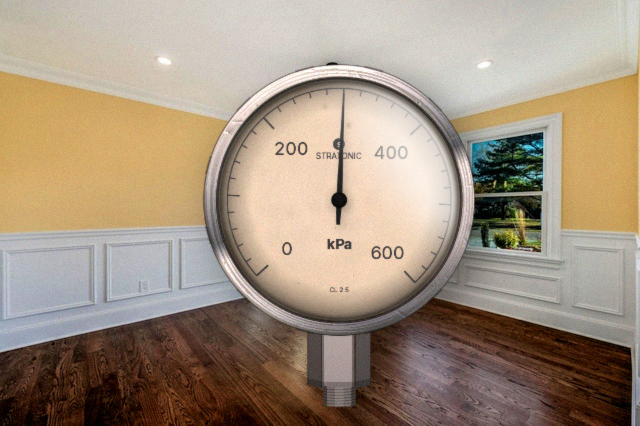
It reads **300** kPa
